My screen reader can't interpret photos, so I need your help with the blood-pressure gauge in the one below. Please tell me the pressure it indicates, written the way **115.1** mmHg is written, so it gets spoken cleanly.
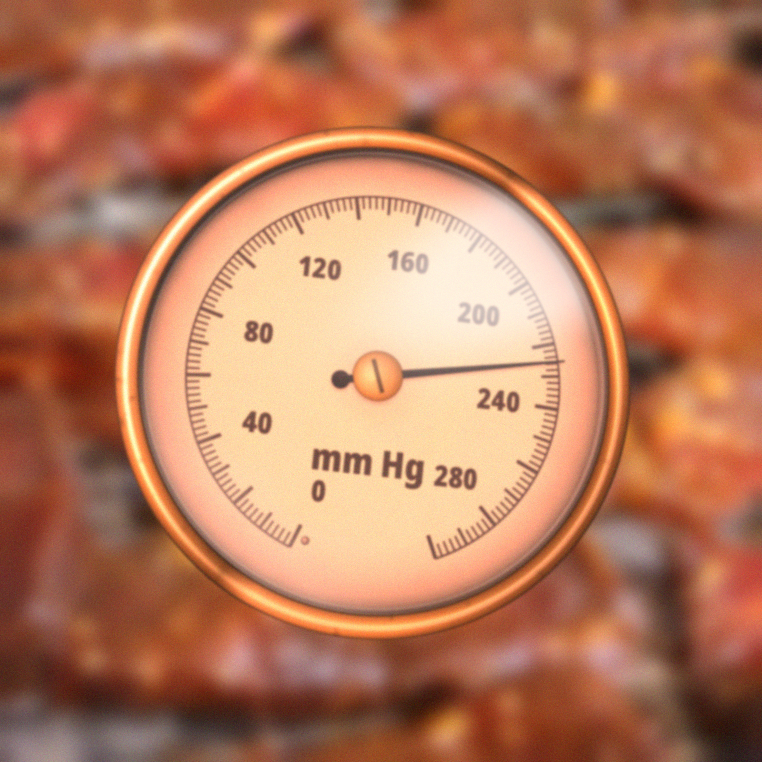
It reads **226** mmHg
